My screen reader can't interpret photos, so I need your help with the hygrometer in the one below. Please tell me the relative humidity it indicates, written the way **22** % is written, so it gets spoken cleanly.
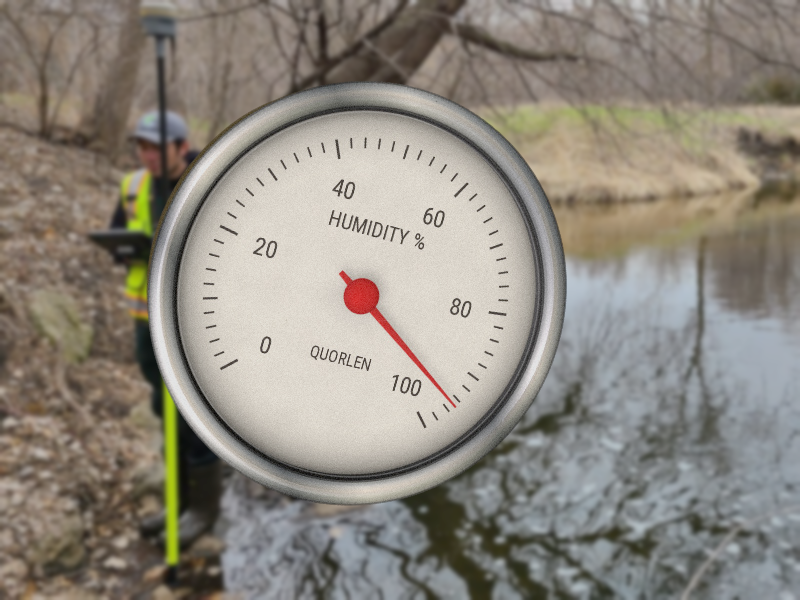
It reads **95** %
